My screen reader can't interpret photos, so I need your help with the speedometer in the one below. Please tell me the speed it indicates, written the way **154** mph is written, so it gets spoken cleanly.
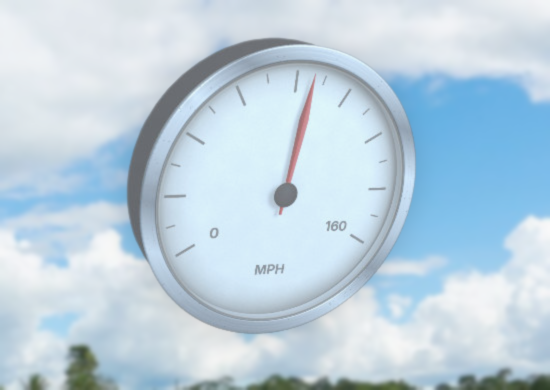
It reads **85** mph
